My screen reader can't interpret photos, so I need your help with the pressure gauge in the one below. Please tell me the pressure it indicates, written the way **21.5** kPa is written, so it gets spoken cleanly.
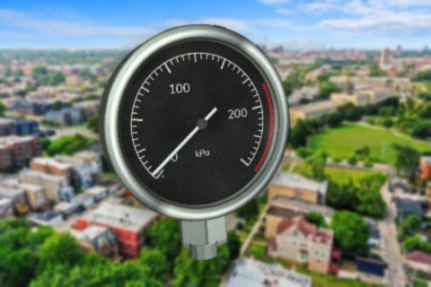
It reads **5** kPa
